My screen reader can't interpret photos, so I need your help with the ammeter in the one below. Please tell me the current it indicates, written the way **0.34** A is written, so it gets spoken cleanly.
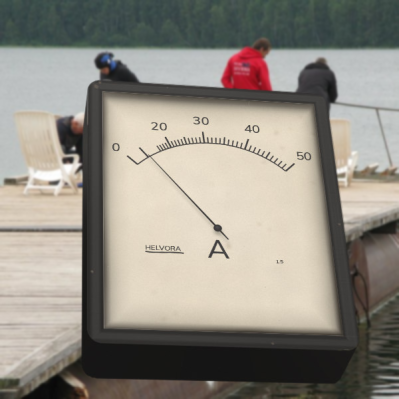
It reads **10** A
